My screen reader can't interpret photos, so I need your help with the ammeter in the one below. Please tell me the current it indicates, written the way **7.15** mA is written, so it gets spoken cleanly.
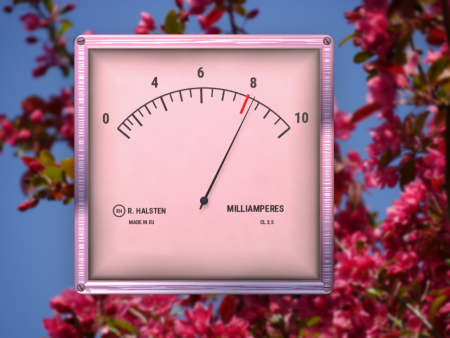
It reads **8.25** mA
